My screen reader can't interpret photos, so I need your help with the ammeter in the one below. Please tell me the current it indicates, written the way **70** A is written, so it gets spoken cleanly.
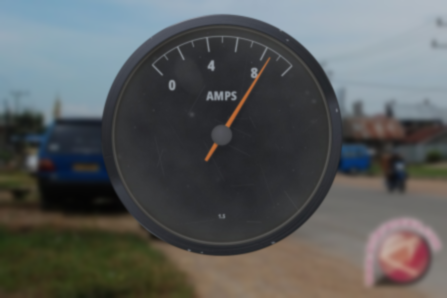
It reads **8.5** A
